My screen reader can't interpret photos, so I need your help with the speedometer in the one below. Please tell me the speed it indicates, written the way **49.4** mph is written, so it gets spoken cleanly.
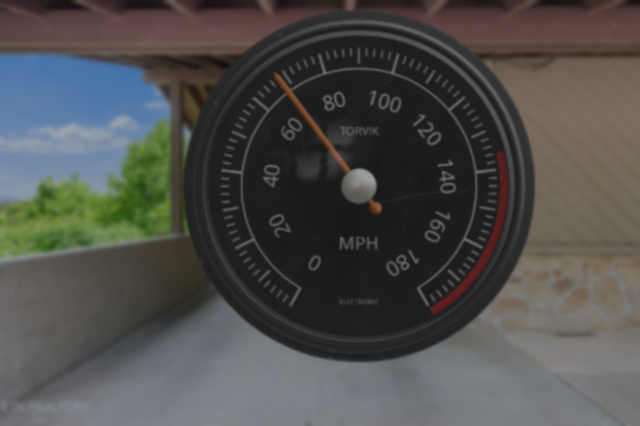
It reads **68** mph
